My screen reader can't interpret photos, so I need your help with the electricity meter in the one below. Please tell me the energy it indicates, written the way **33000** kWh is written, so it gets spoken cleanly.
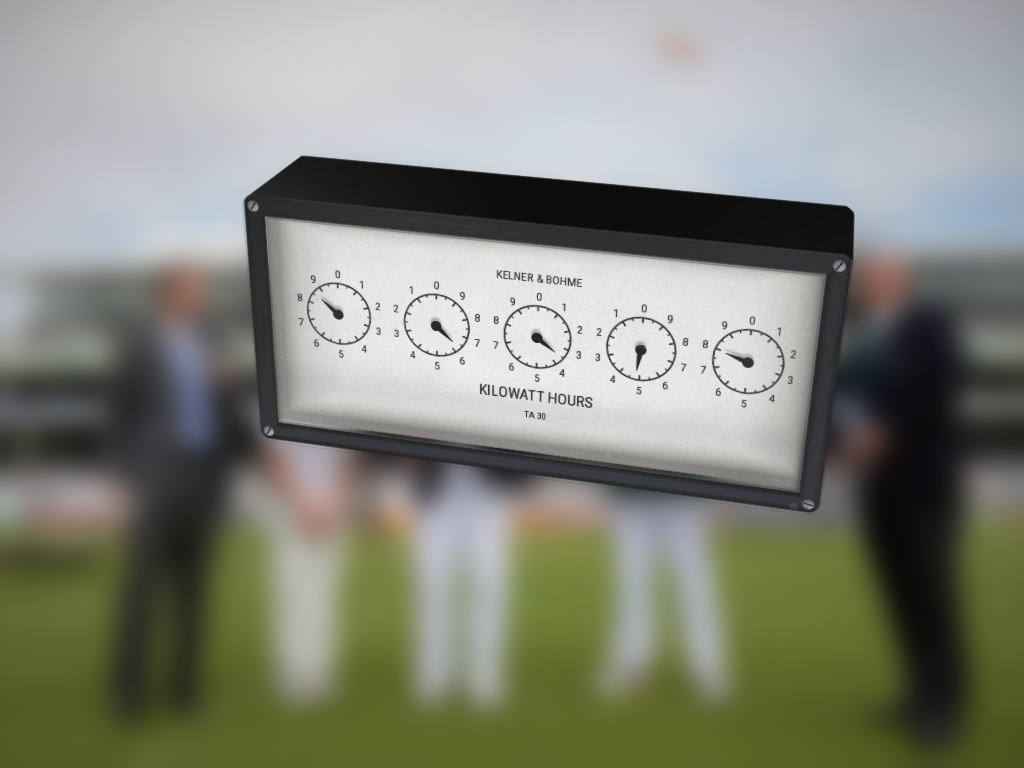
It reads **86348** kWh
